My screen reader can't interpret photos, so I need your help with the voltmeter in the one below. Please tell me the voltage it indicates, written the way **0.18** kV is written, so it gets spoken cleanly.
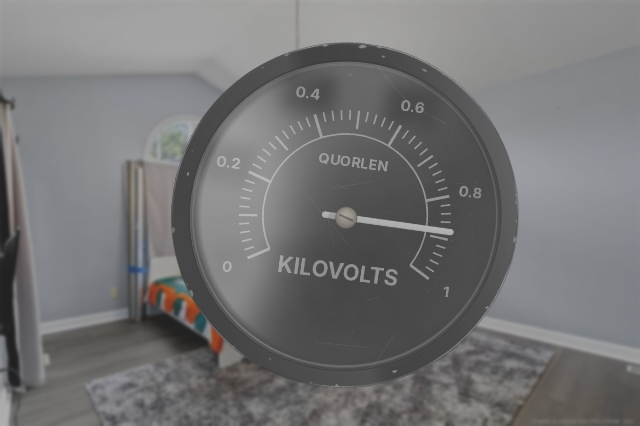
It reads **0.88** kV
